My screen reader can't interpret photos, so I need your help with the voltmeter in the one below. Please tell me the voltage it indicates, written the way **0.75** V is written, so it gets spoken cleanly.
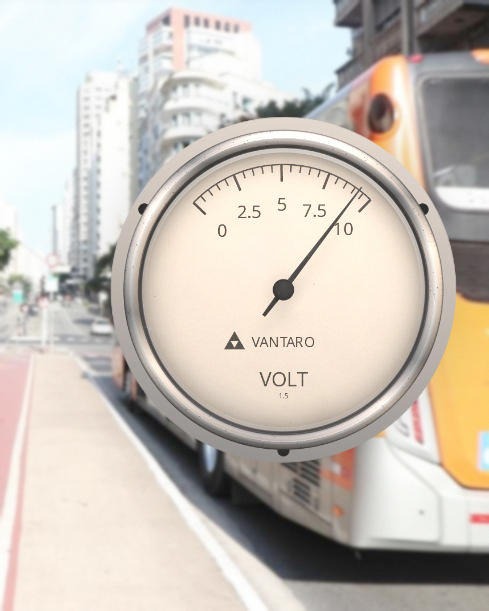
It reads **9.25** V
